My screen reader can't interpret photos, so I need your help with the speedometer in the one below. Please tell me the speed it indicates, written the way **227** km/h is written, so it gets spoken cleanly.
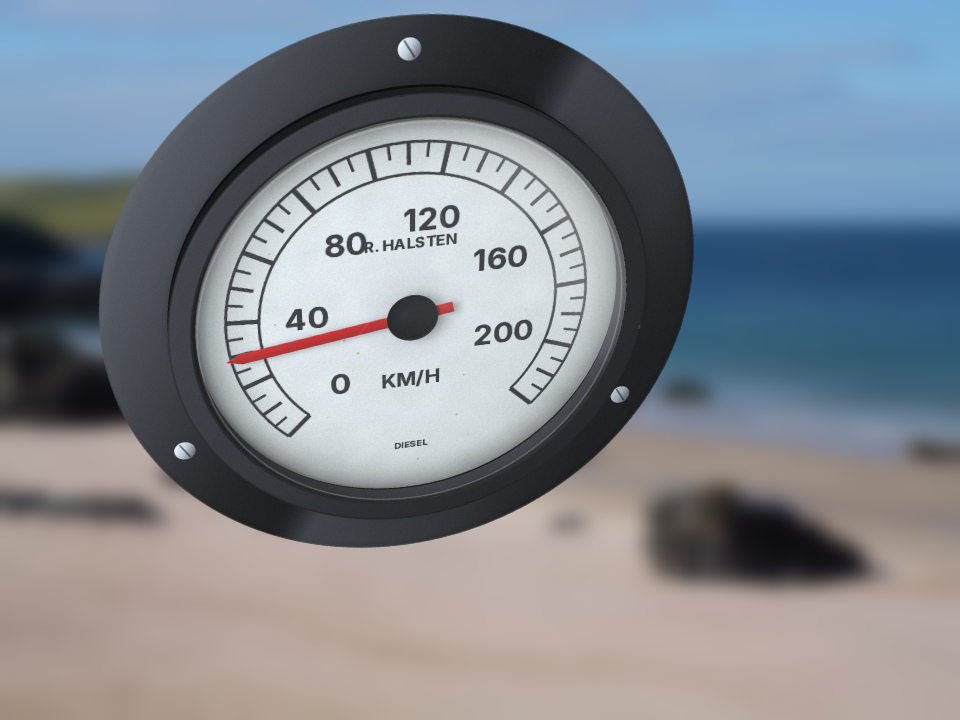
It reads **30** km/h
